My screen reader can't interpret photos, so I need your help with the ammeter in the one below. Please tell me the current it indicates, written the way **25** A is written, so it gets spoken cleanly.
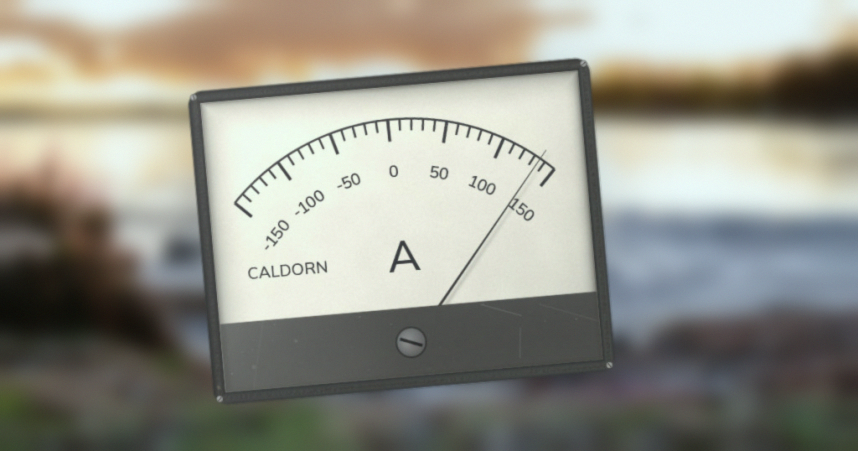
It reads **135** A
